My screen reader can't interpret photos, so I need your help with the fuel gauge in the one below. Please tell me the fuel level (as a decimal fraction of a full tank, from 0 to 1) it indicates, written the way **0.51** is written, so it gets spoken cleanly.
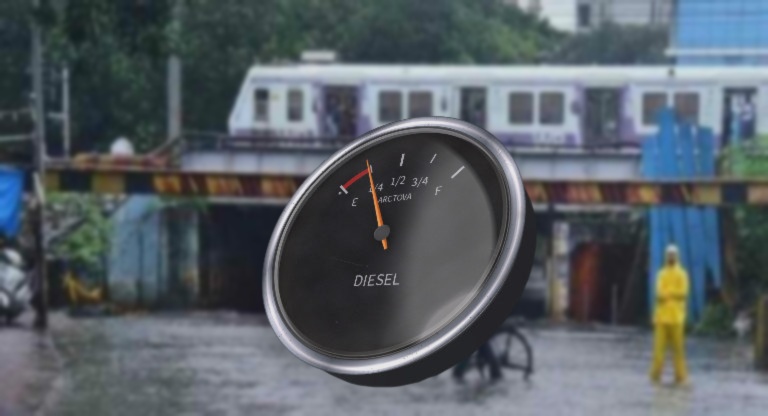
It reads **0.25**
